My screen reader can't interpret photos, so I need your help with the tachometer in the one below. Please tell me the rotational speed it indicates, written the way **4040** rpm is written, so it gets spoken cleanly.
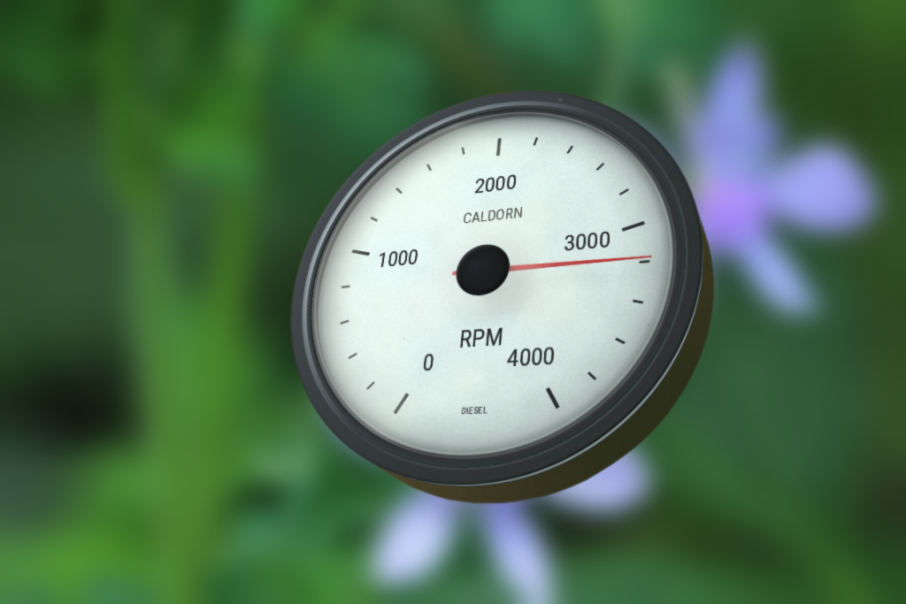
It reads **3200** rpm
